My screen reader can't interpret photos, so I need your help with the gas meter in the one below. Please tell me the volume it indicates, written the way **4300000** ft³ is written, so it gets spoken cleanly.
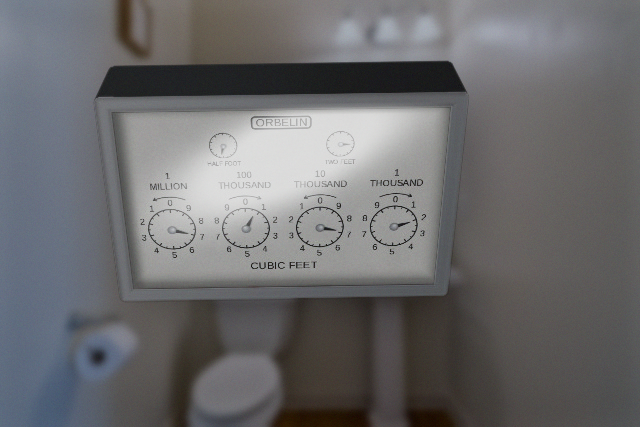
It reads **707200** ft³
